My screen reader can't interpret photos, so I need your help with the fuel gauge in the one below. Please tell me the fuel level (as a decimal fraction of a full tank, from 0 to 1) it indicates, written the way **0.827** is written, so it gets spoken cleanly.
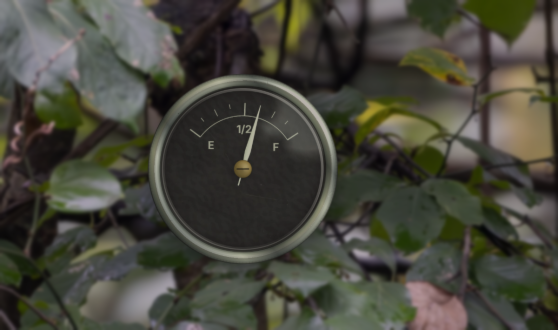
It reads **0.625**
